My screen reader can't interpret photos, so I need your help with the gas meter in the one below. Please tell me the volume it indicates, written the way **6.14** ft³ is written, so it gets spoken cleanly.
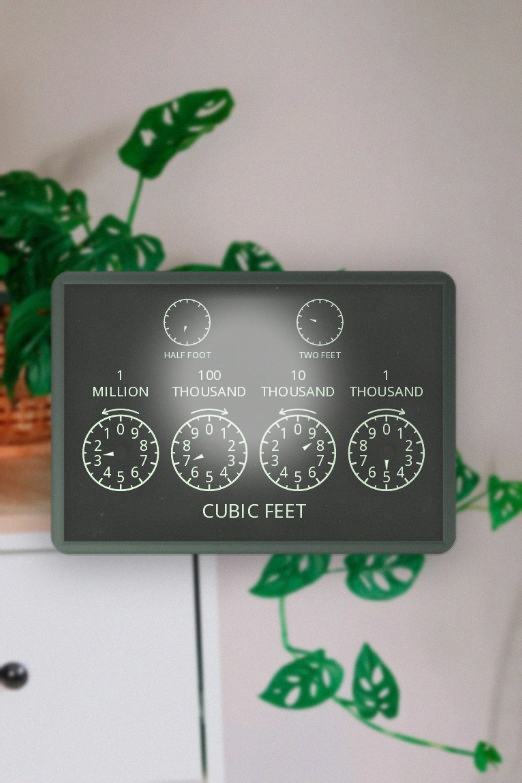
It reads **268500** ft³
